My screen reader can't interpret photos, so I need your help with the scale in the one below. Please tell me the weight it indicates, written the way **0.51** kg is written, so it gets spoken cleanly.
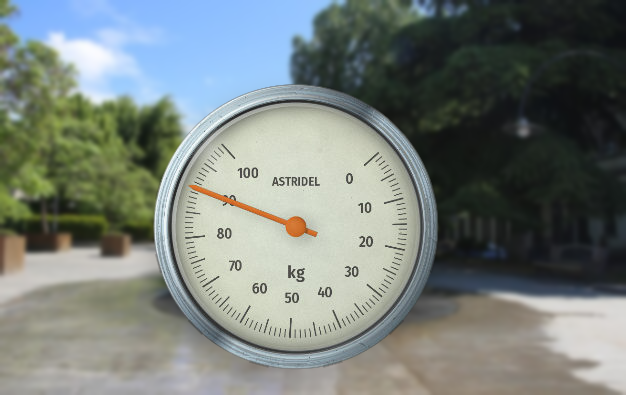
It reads **90** kg
